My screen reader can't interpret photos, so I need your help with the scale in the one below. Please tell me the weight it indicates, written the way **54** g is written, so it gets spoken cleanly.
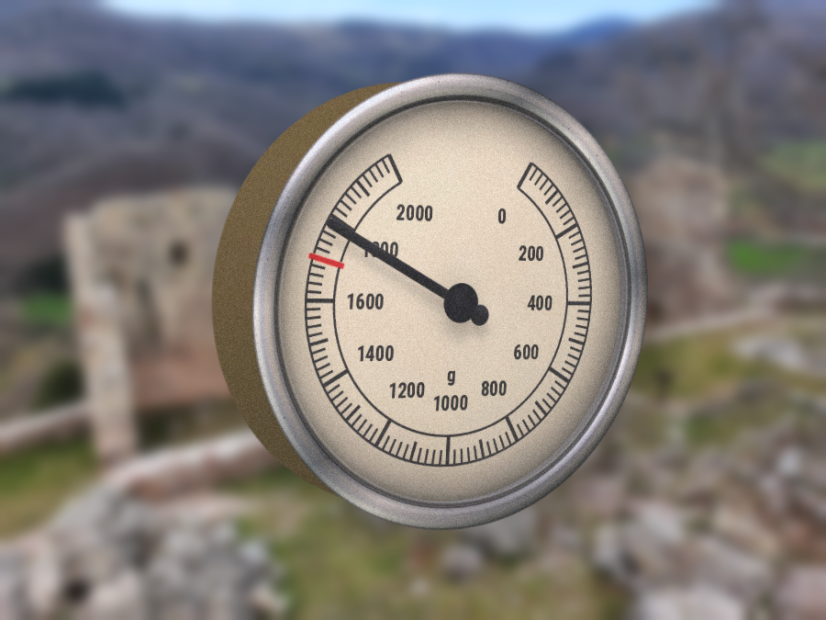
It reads **1780** g
